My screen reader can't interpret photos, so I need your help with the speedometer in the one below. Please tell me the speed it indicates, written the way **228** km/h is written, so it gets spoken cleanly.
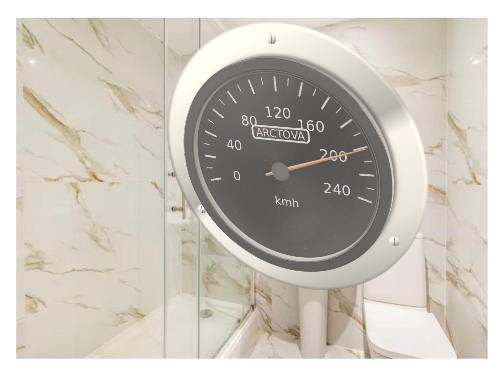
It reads **200** km/h
